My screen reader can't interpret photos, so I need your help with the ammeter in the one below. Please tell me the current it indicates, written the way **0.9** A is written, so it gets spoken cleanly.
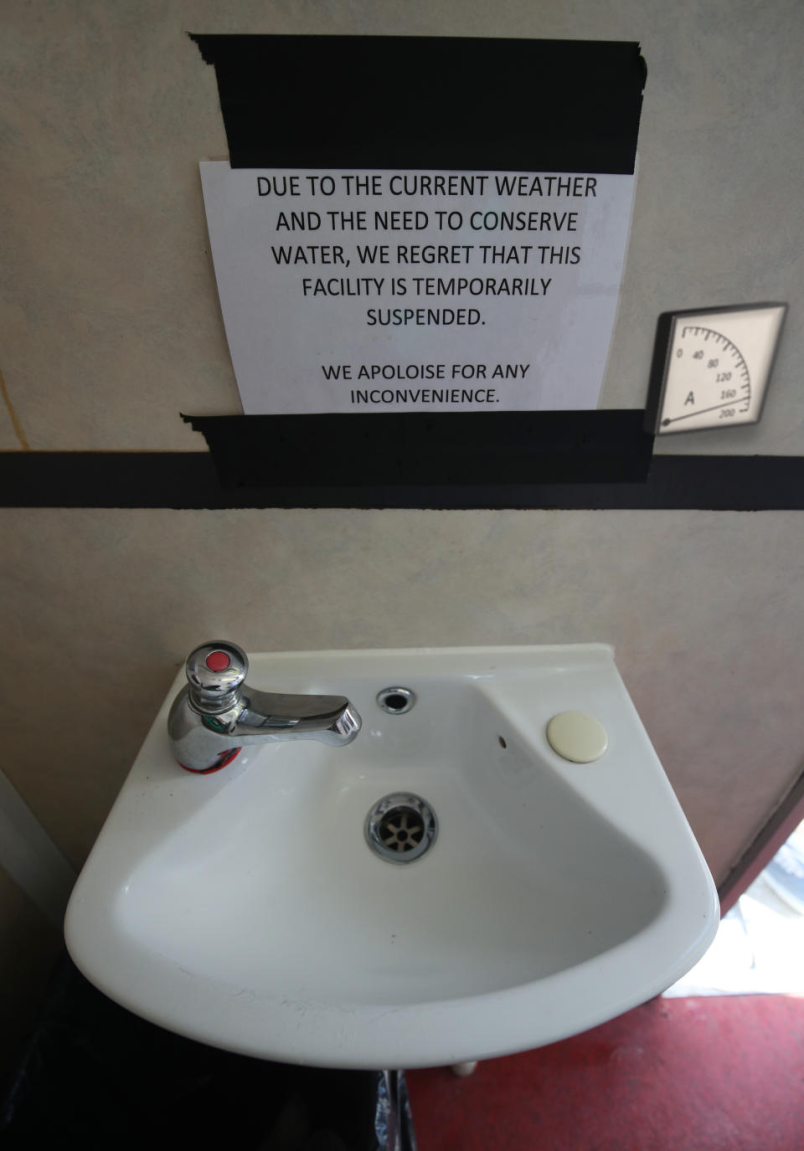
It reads **180** A
